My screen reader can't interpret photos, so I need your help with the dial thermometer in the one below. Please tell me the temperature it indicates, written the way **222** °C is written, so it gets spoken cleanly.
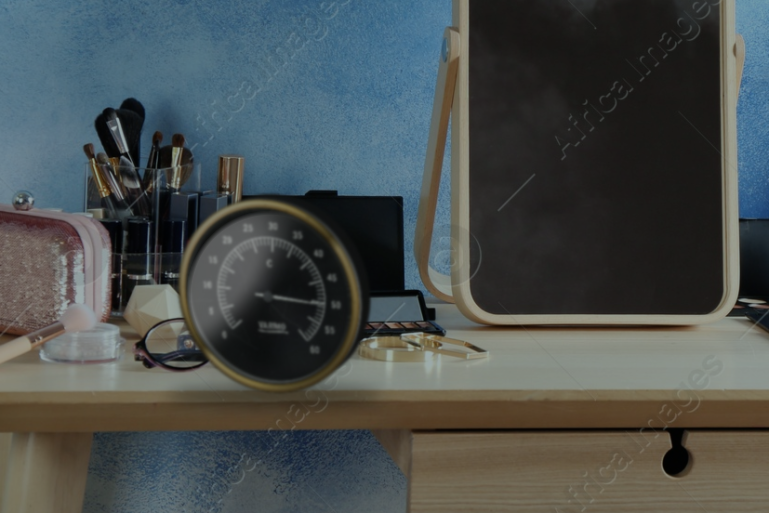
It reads **50** °C
